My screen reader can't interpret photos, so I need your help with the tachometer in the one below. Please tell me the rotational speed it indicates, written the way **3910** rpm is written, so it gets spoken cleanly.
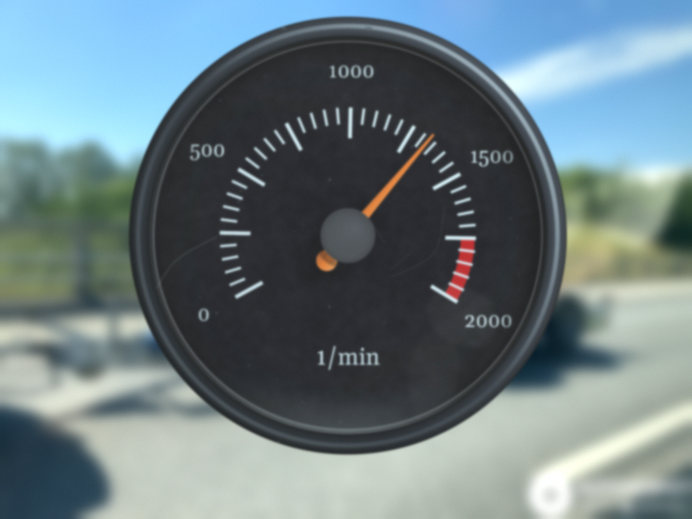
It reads **1325** rpm
